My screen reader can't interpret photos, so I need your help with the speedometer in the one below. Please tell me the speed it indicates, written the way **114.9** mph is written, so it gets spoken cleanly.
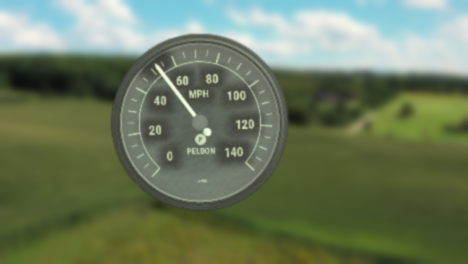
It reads **52.5** mph
